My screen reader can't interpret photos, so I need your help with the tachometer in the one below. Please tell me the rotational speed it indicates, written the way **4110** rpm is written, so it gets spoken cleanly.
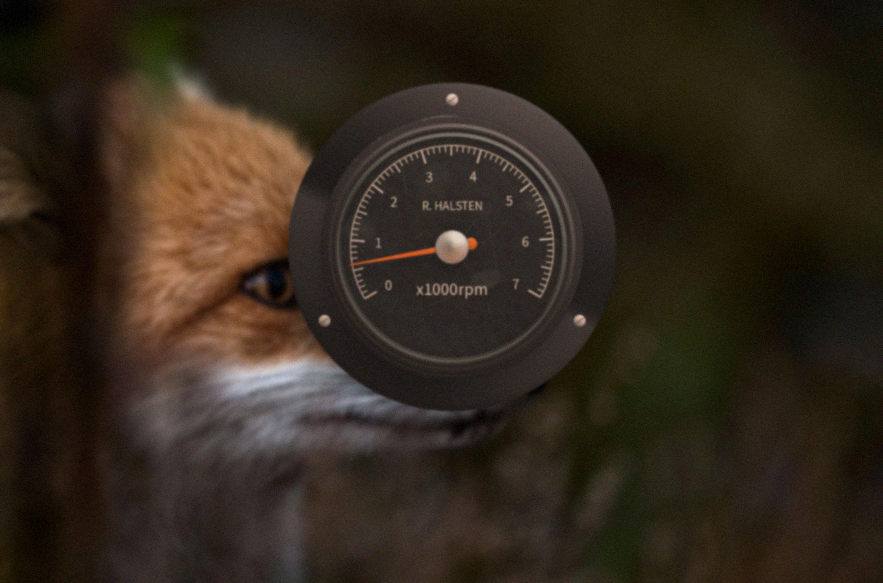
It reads **600** rpm
